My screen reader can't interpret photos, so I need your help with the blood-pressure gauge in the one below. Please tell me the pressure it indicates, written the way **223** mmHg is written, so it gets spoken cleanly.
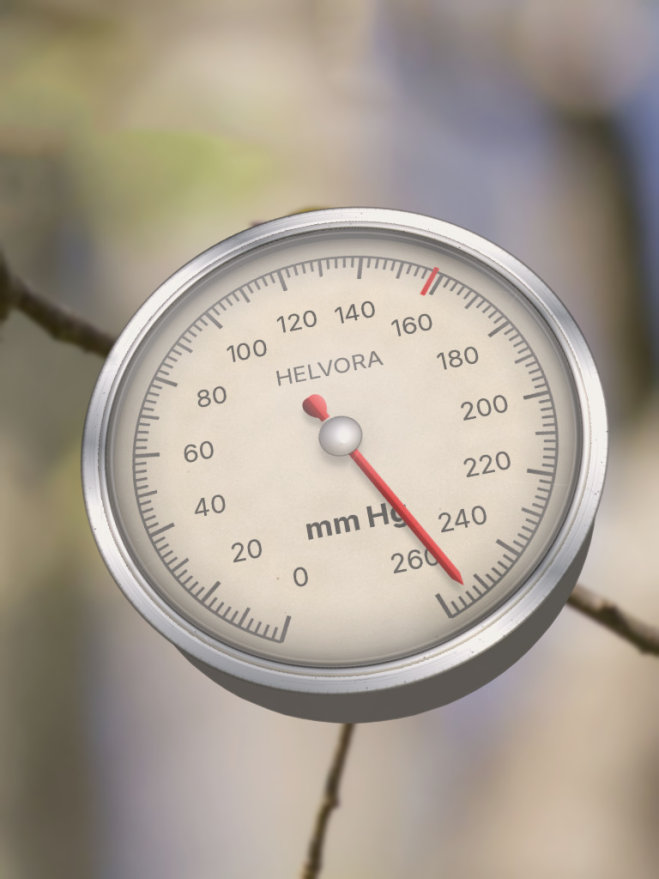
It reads **254** mmHg
